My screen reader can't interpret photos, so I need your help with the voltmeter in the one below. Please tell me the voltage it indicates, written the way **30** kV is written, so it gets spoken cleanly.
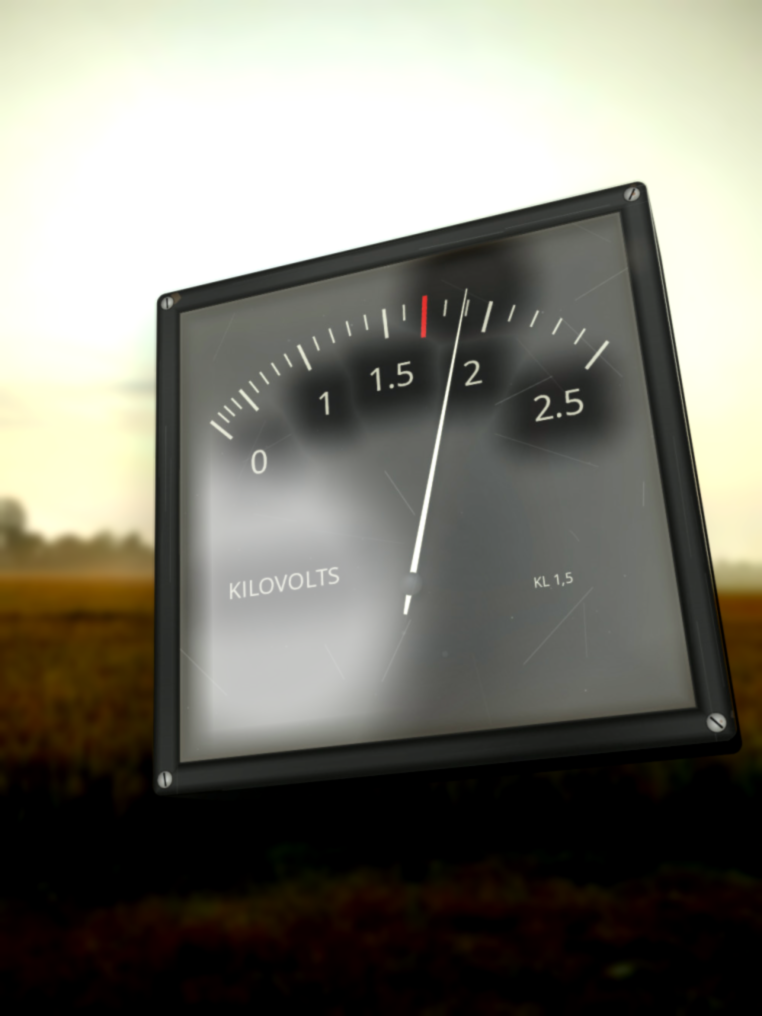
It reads **1.9** kV
